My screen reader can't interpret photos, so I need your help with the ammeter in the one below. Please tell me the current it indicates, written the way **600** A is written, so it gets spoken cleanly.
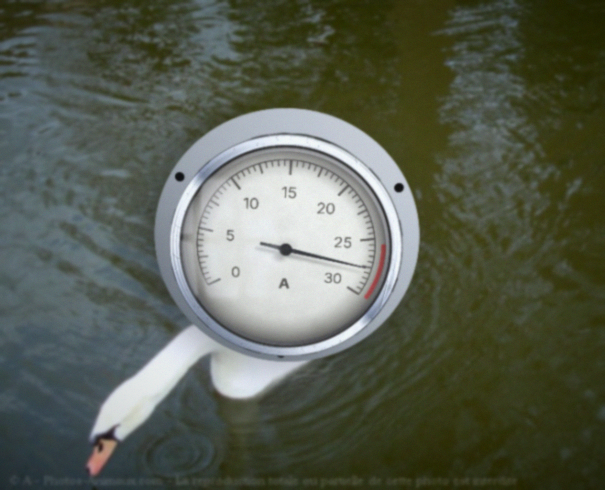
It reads **27.5** A
